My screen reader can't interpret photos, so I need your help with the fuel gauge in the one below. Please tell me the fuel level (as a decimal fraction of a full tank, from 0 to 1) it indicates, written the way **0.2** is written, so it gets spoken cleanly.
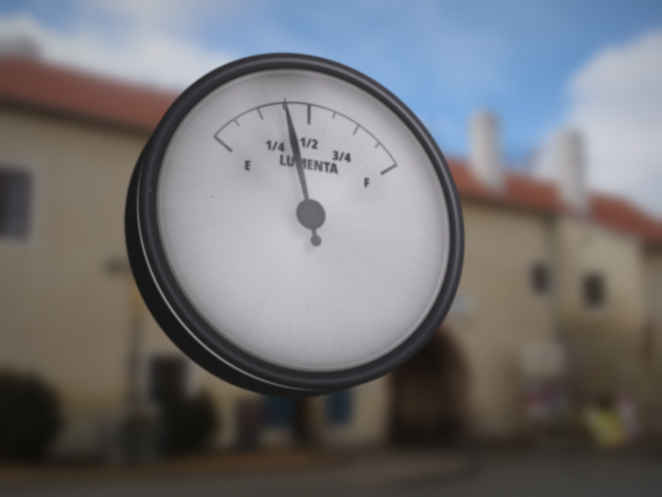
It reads **0.375**
